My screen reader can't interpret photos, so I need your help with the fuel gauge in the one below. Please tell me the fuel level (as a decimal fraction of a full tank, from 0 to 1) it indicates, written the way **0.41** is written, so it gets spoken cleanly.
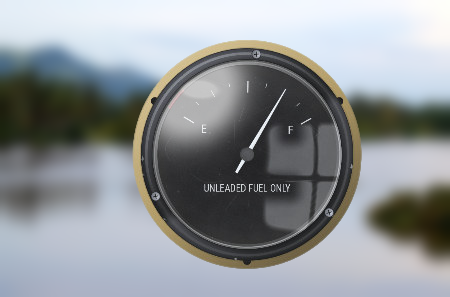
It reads **0.75**
